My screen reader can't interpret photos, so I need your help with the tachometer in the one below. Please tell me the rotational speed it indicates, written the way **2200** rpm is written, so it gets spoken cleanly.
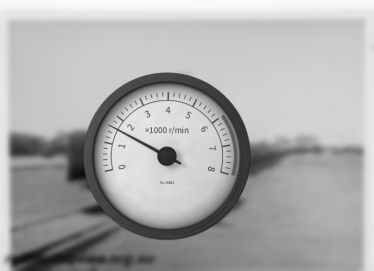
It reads **1600** rpm
